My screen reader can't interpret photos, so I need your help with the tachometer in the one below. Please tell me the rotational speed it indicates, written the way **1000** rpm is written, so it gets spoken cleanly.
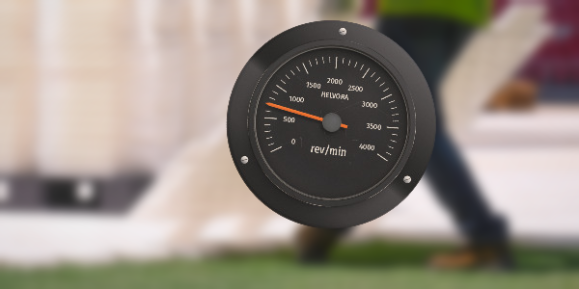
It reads **700** rpm
